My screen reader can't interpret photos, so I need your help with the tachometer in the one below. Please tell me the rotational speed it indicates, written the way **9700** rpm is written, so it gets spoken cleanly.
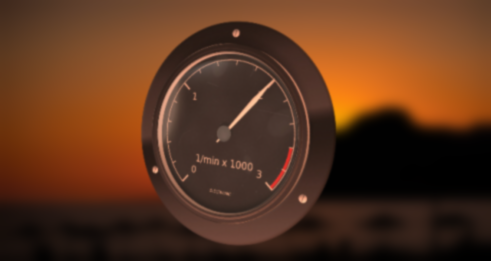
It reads **2000** rpm
